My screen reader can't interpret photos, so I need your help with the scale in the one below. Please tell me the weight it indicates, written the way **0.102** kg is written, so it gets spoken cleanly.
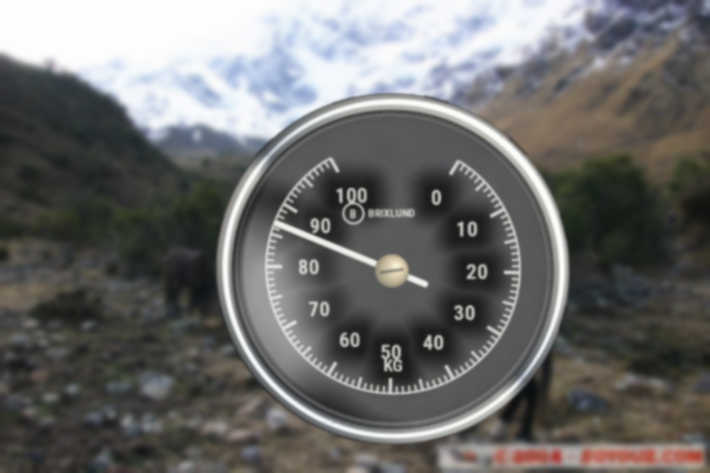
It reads **87** kg
